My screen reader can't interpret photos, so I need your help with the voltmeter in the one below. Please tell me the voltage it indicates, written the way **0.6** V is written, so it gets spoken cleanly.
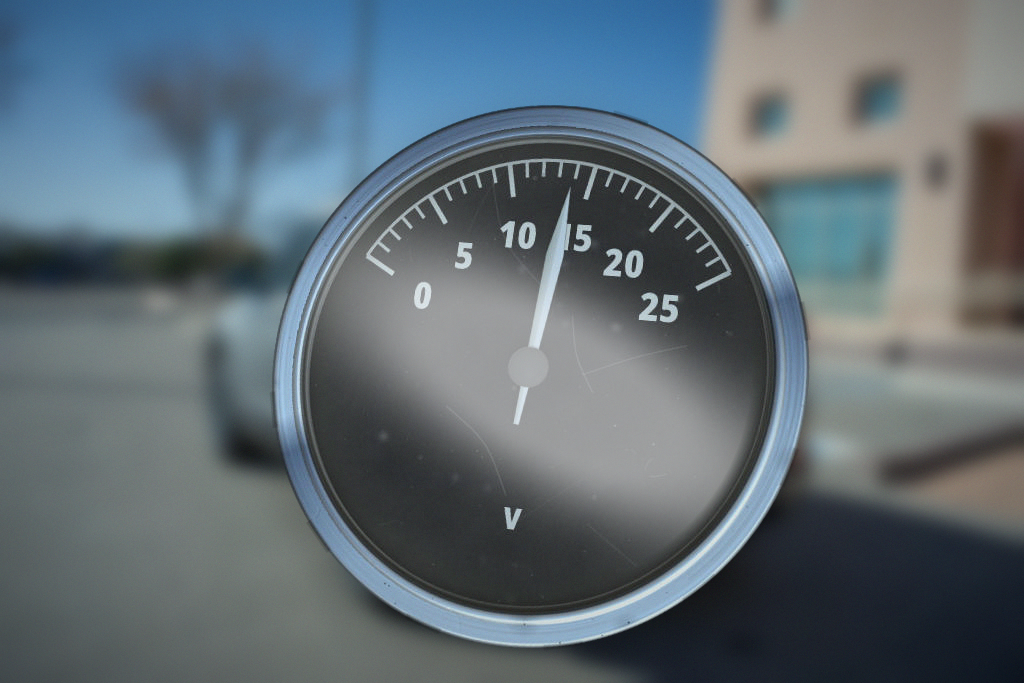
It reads **14** V
